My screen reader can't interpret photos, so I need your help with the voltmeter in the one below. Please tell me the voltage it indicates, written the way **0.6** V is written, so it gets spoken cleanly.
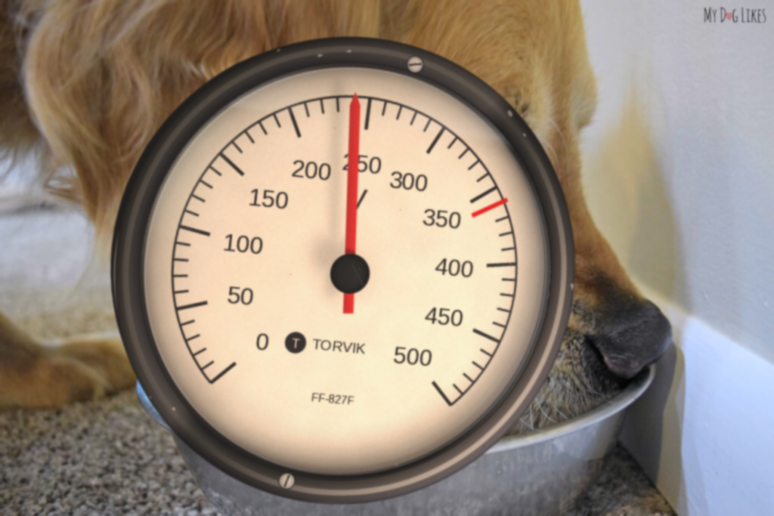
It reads **240** V
